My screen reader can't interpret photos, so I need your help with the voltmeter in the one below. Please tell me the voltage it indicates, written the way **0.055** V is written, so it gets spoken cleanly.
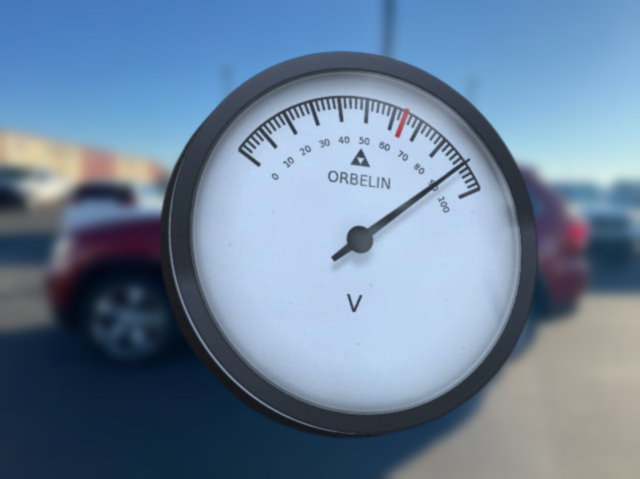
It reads **90** V
